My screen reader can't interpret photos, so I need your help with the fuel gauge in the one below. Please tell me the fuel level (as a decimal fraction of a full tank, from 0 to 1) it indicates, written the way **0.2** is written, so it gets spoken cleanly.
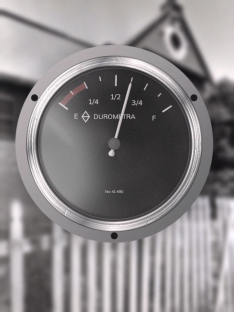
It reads **0.625**
